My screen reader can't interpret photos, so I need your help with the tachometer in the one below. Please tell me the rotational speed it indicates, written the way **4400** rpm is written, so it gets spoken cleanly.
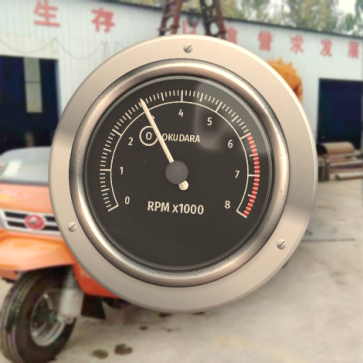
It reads **3000** rpm
